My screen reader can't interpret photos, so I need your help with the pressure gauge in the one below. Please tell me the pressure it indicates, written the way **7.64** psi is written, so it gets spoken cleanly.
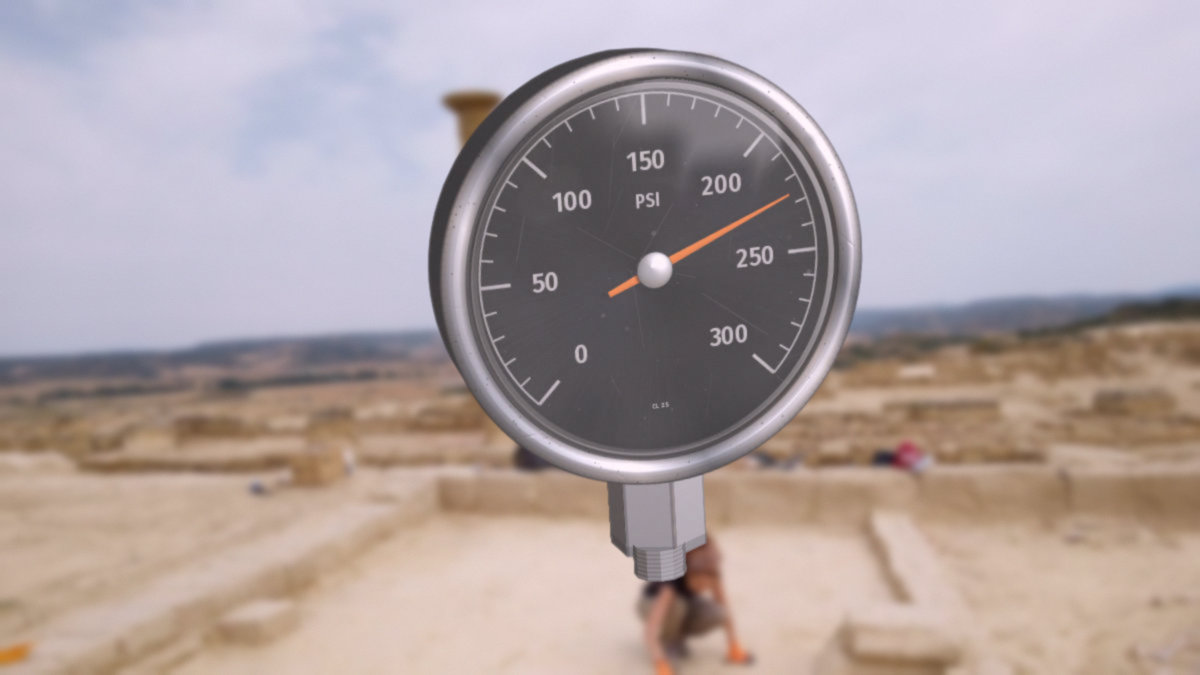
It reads **225** psi
